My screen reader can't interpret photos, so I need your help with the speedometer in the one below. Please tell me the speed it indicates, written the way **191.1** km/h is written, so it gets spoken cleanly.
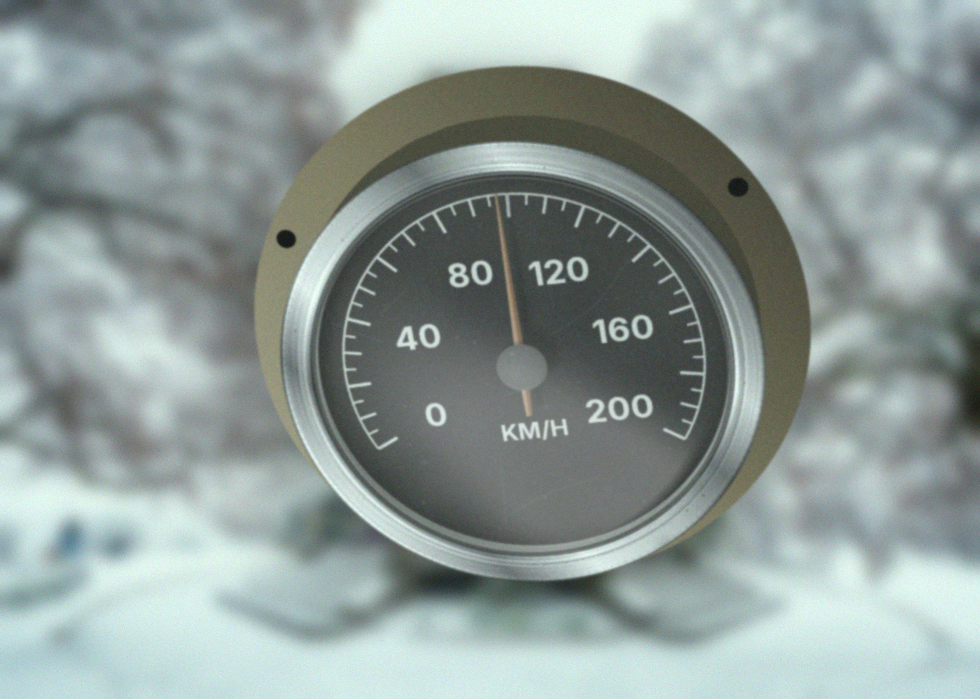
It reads **97.5** km/h
